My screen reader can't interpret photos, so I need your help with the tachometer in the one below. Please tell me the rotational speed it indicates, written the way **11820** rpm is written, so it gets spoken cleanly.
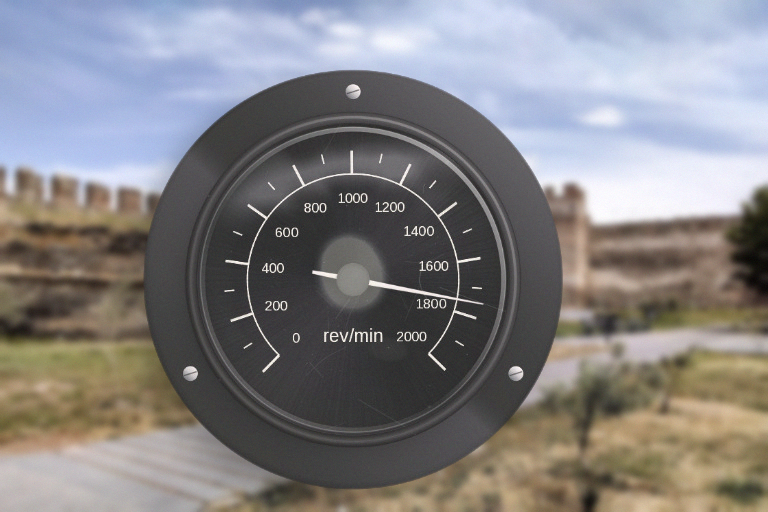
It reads **1750** rpm
